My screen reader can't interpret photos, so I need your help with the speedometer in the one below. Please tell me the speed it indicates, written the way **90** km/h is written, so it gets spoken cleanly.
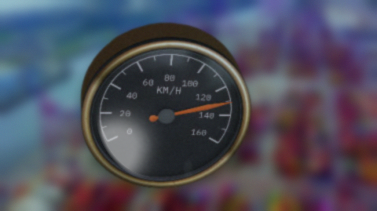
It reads **130** km/h
